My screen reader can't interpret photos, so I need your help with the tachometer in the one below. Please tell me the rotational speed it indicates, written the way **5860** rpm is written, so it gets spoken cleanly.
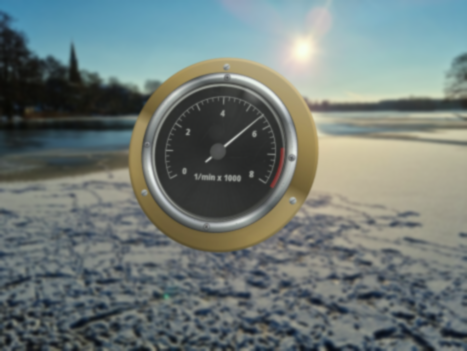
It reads **5600** rpm
